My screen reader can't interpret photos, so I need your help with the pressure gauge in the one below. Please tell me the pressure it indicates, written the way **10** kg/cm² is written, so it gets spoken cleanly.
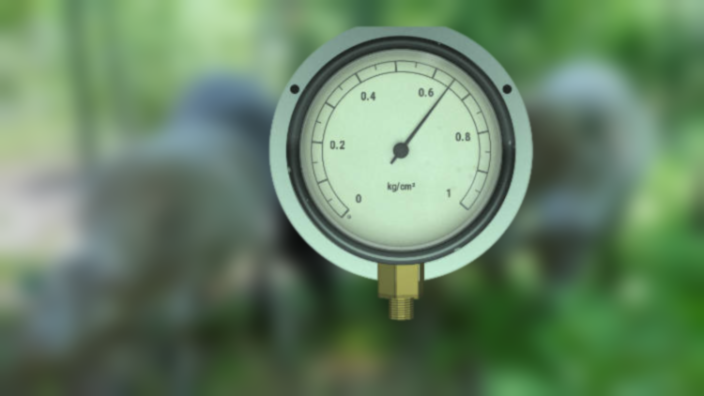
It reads **0.65** kg/cm²
